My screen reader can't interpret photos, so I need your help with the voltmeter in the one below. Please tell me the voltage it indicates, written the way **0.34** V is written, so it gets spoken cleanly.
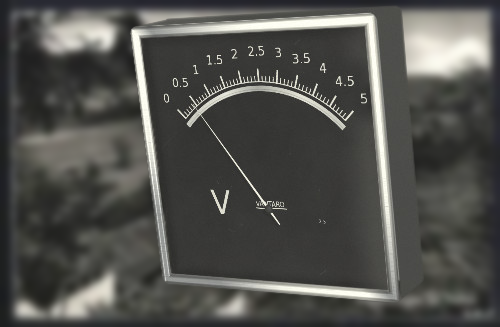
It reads **0.5** V
